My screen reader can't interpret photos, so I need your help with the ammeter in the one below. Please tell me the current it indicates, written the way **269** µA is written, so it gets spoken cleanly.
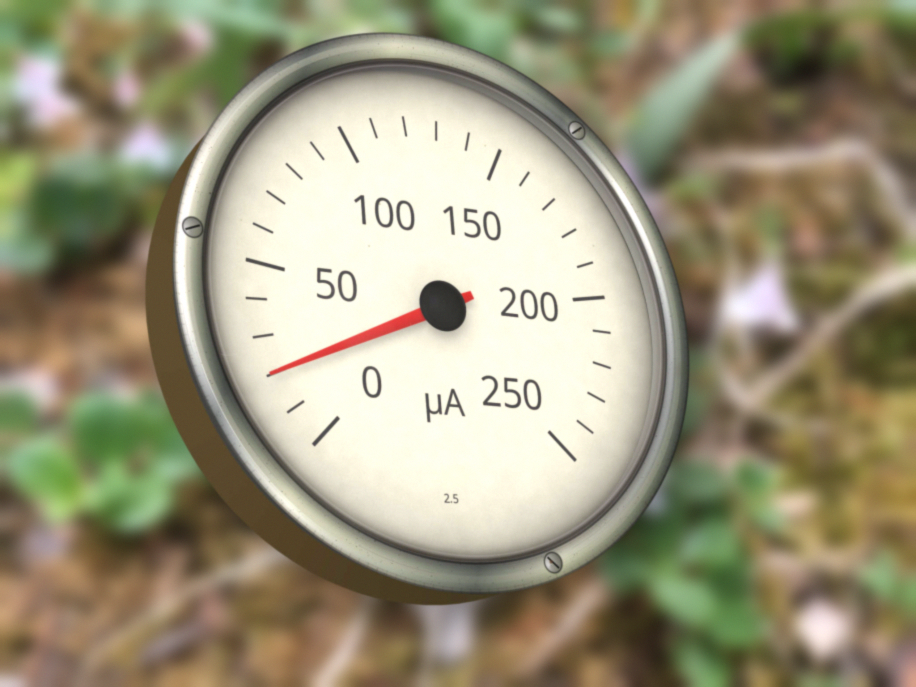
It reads **20** µA
